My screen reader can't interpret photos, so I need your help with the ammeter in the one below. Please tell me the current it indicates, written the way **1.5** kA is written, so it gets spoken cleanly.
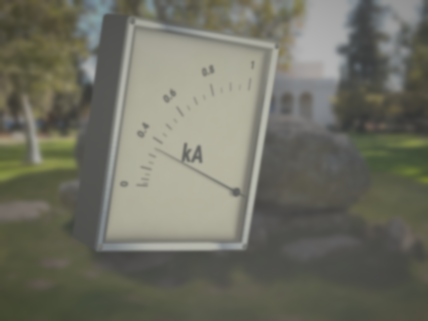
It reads **0.35** kA
